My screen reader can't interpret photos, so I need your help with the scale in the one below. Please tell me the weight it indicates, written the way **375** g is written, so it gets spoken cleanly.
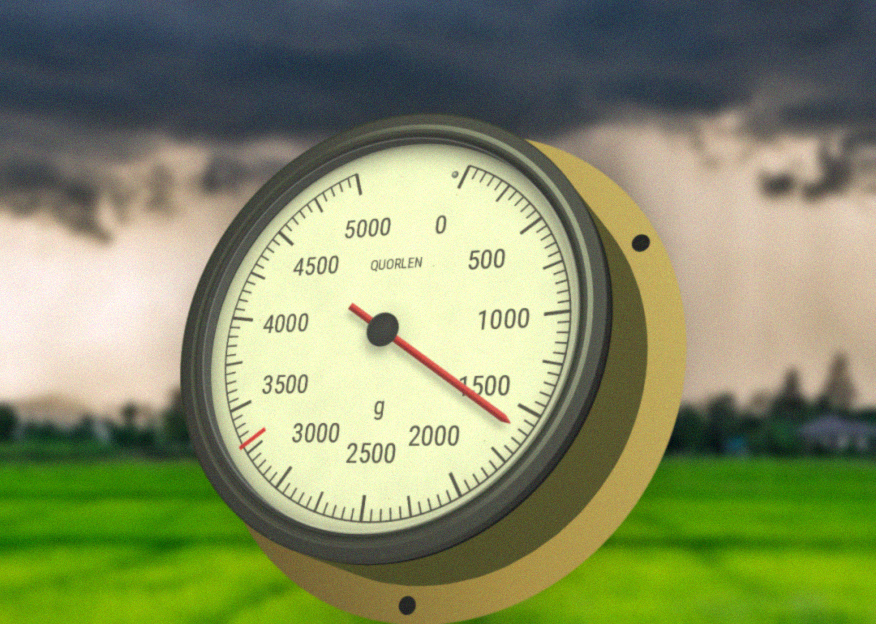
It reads **1600** g
